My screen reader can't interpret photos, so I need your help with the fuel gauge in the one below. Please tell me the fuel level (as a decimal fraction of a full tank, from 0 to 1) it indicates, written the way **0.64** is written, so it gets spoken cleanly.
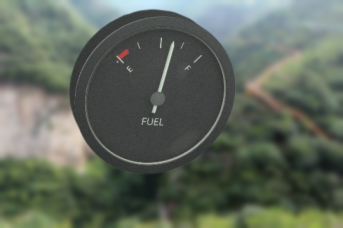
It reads **0.625**
